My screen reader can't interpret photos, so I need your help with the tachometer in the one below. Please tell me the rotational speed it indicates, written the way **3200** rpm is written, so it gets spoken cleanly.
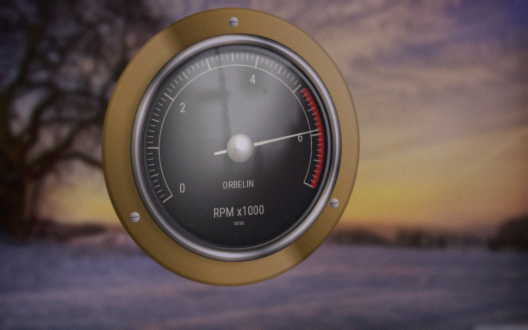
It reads **5900** rpm
